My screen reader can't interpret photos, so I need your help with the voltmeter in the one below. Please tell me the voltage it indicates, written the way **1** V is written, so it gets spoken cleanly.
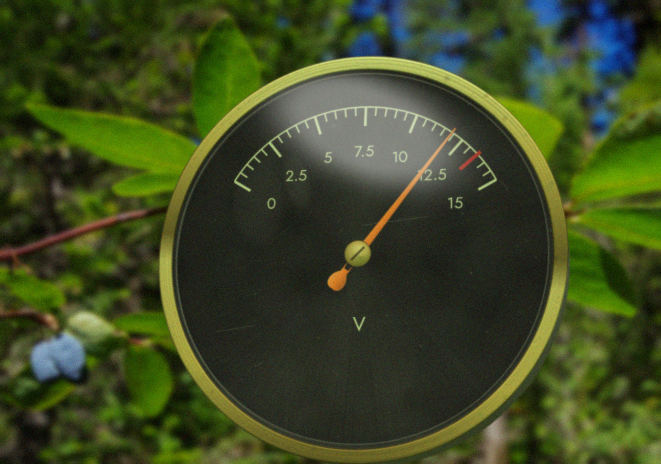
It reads **12** V
